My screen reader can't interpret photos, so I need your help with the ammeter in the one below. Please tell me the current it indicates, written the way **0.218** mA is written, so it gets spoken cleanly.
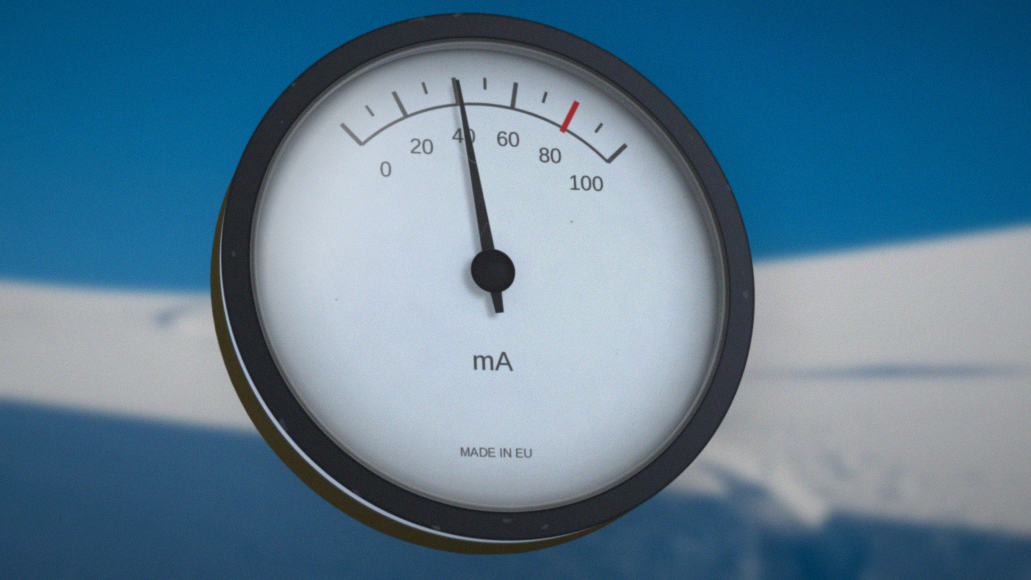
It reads **40** mA
